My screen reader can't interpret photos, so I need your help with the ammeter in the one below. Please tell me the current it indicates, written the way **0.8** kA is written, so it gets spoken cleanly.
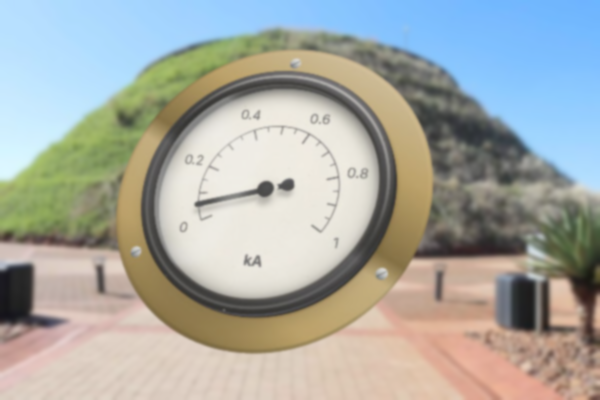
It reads **0.05** kA
